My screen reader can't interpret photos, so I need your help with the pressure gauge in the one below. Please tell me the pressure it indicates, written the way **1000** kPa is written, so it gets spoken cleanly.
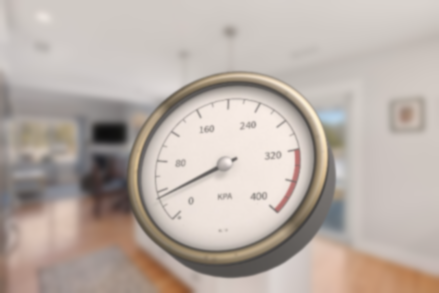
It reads **30** kPa
